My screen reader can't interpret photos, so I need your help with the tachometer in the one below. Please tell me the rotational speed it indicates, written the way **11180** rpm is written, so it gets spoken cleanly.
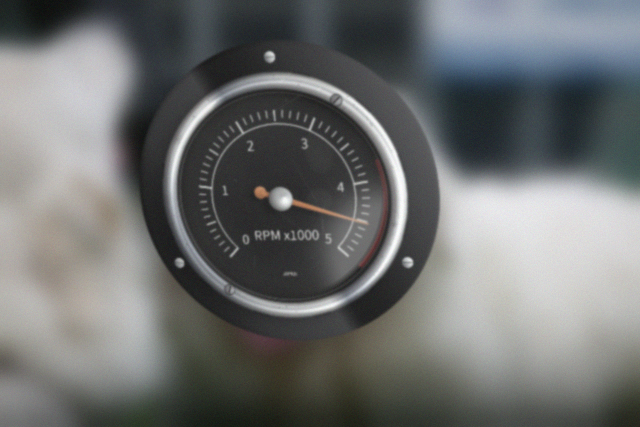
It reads **4500** rpm
